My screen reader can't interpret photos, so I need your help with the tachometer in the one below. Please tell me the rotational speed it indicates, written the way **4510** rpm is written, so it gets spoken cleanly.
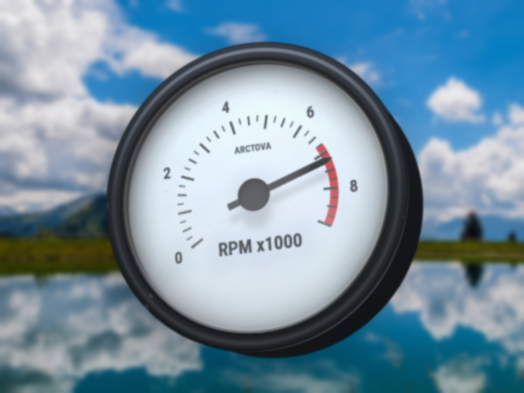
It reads **7250** rpm
